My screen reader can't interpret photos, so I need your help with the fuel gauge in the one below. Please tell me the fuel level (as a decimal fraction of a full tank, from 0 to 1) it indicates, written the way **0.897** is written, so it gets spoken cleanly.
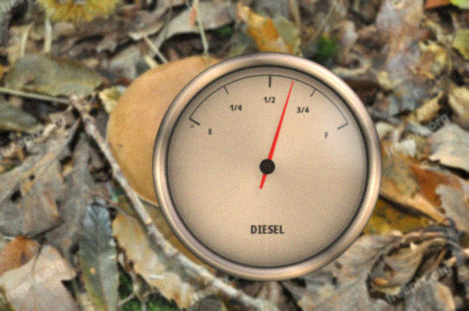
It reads **0.625**
